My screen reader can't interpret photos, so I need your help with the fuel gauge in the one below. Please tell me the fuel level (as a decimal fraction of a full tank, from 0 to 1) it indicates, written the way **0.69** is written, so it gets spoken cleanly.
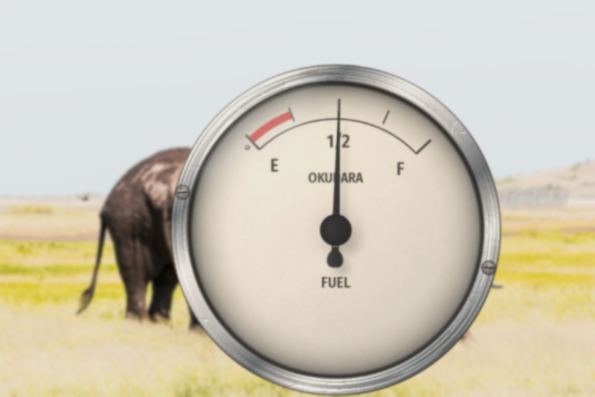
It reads **0.5**
